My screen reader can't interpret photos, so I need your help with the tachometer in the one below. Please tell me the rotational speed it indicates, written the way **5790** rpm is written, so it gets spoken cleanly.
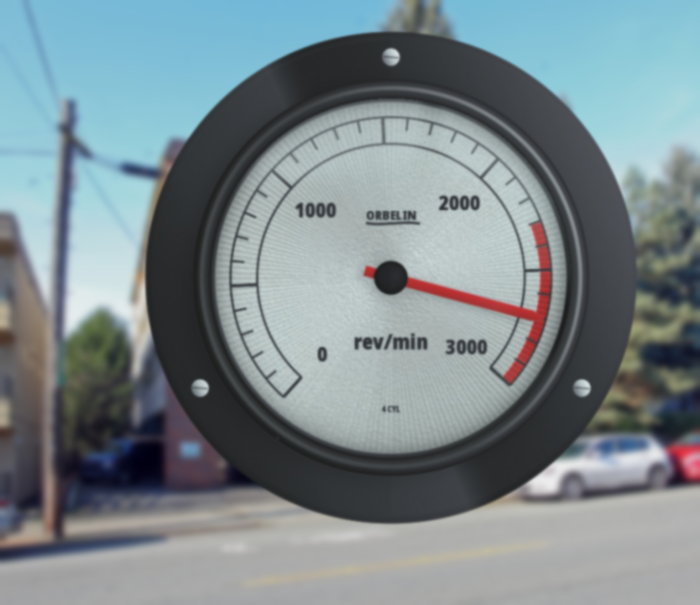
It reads **2700** rpm
